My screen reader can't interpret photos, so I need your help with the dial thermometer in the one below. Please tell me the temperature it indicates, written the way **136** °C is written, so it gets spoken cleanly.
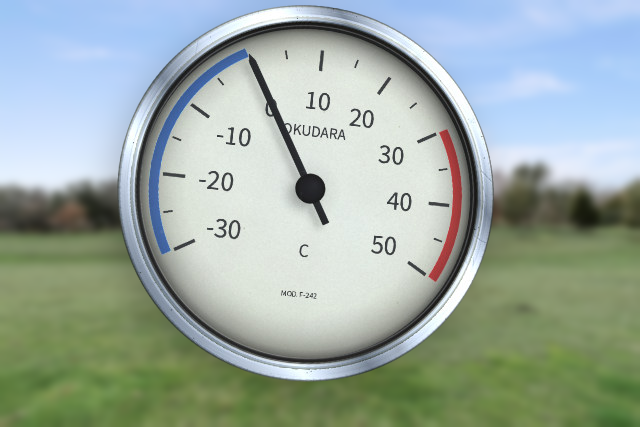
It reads **0** °C
